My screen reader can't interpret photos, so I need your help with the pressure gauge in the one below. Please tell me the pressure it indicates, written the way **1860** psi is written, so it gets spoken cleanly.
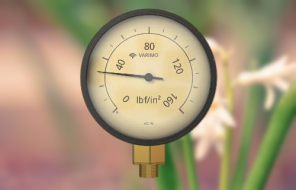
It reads **30** psi
